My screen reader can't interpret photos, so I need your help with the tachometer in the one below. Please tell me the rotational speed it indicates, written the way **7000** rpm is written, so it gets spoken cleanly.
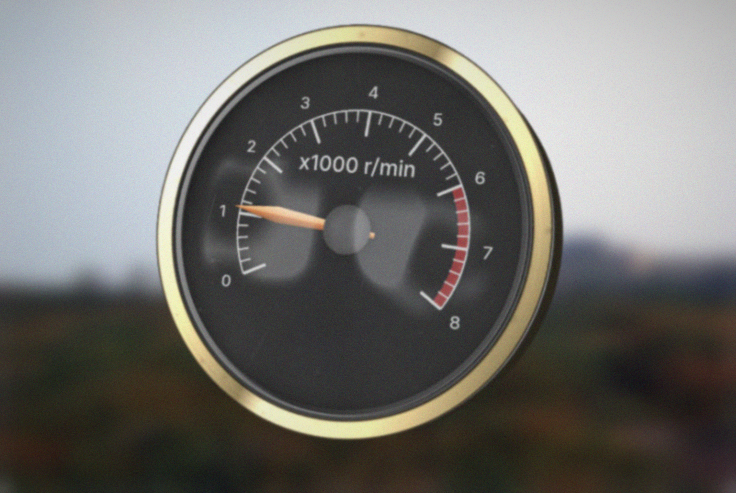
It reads **1100** rpm
